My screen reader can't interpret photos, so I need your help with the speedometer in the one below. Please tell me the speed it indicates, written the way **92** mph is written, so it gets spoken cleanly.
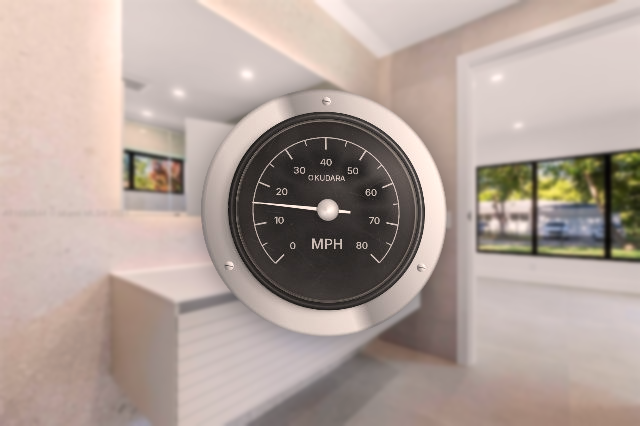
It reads **15** mph
